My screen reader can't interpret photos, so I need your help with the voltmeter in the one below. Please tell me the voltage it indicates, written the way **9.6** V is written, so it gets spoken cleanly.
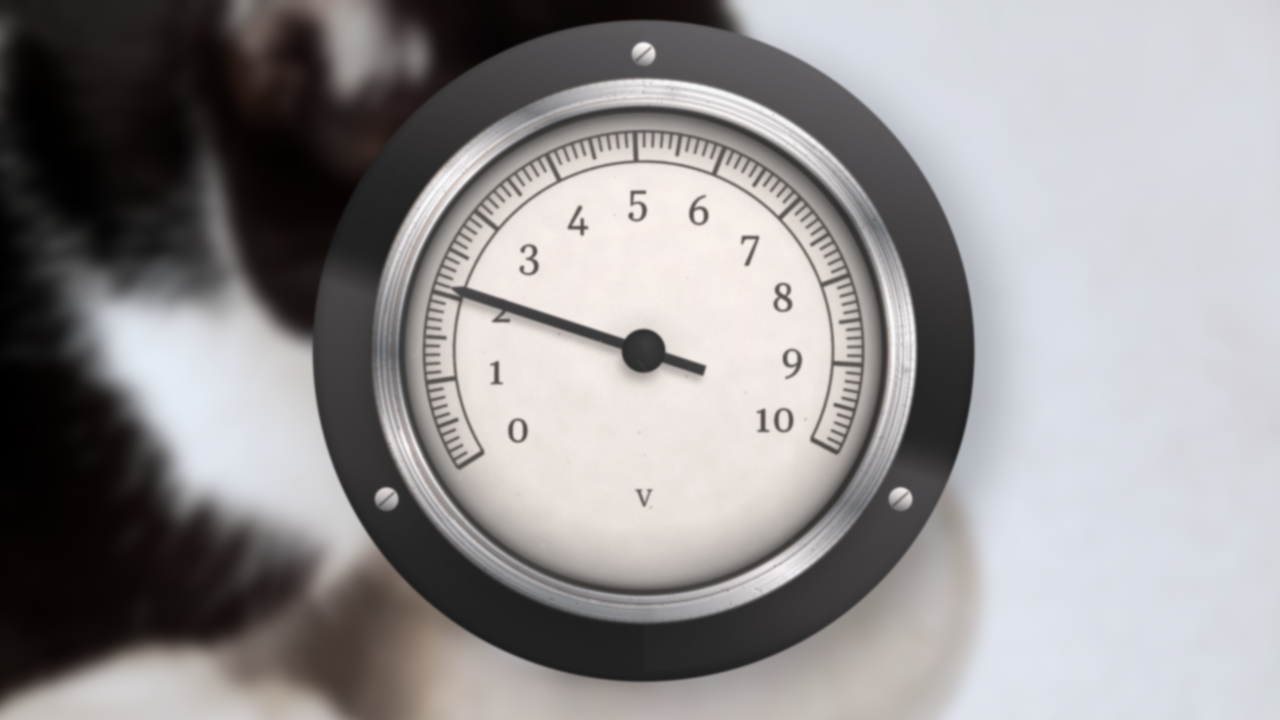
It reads **2.1** V
